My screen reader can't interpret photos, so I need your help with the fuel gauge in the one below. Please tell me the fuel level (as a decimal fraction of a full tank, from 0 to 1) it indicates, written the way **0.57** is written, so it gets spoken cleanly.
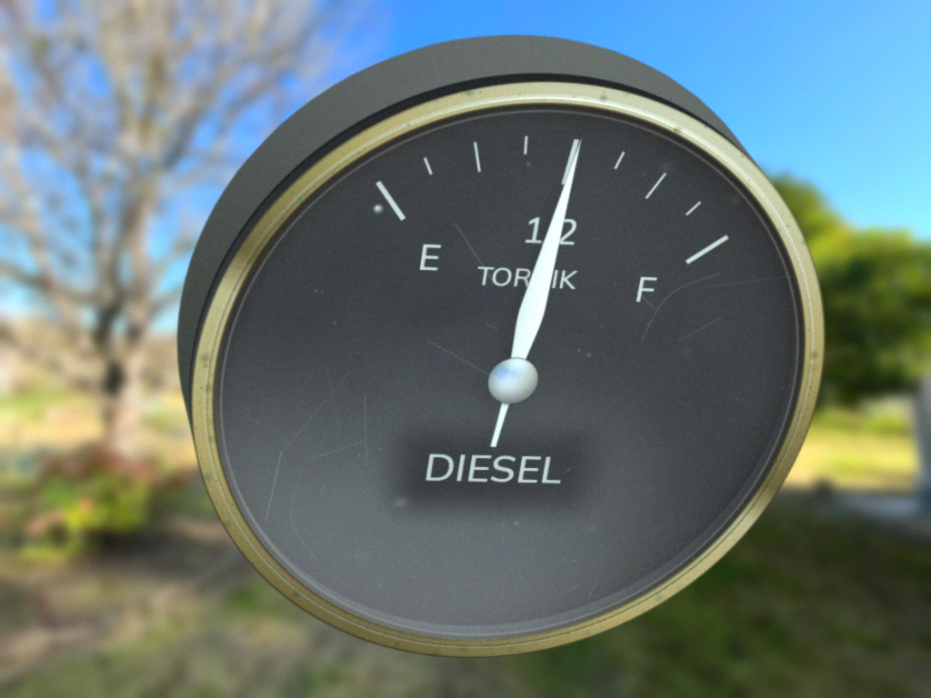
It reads **0.5**
